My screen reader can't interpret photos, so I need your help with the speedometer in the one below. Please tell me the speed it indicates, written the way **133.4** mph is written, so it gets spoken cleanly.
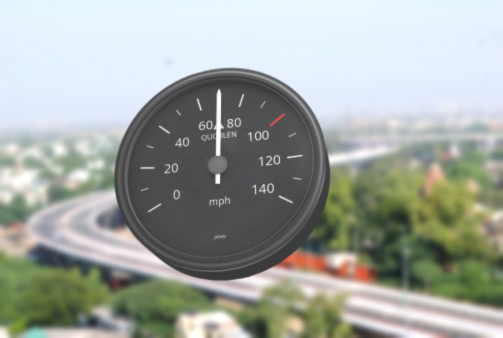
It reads **70** mph
